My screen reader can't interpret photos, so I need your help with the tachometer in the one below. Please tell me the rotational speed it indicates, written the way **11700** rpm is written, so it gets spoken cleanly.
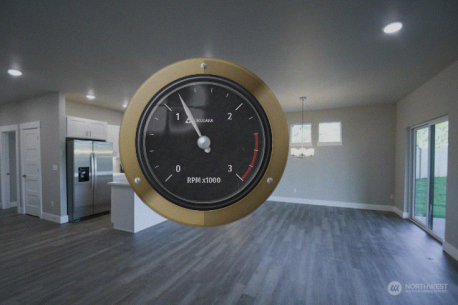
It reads **1200** rpm
